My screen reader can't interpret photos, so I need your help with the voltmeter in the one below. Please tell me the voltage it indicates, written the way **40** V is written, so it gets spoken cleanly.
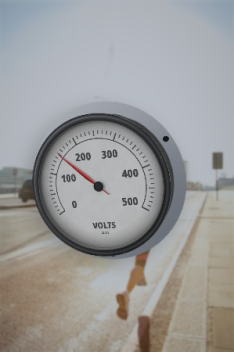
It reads **150** V
